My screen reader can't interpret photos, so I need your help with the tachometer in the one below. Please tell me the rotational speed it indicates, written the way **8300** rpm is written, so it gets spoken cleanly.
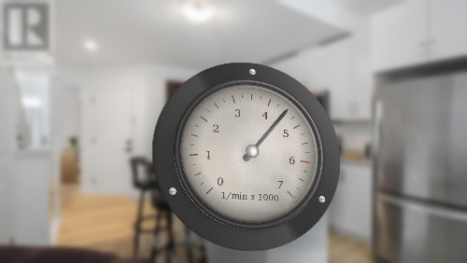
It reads **4500** rpm
